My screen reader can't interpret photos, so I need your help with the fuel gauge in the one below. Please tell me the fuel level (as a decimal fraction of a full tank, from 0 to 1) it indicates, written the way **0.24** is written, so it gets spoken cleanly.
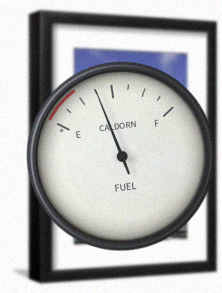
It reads **0.375**
